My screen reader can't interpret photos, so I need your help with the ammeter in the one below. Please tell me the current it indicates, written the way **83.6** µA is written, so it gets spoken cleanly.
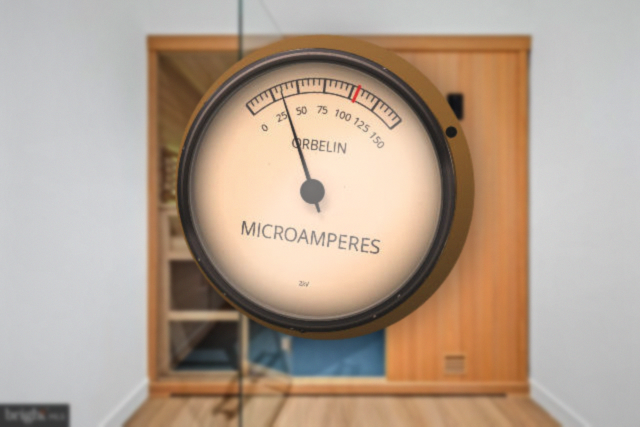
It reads **35** µA
